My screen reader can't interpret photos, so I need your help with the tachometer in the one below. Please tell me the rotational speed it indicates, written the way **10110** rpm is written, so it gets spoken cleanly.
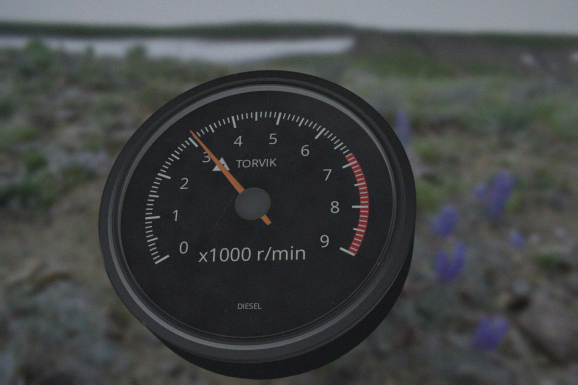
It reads **3100** rpm
